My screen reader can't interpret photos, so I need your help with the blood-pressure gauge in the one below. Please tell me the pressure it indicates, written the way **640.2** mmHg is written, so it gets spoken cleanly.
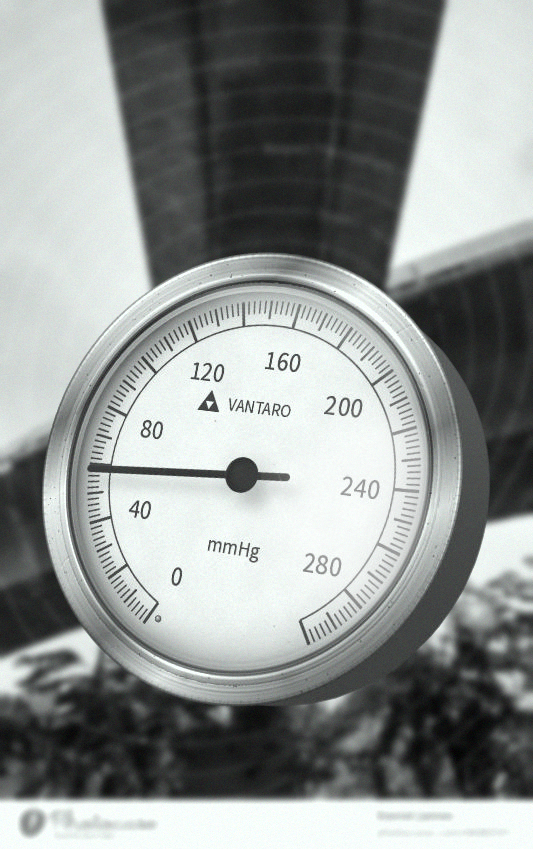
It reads **58** mmHg
